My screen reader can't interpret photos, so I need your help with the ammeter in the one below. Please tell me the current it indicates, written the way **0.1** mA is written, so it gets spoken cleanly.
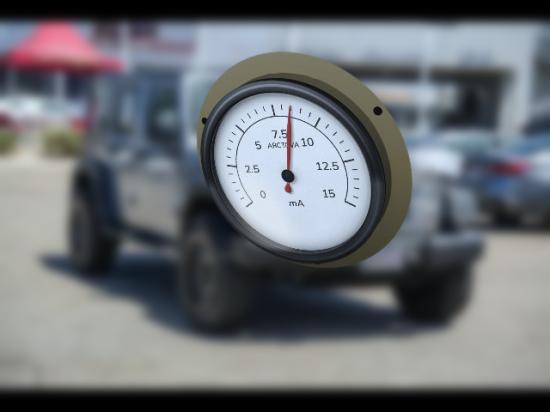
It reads **8.5** mA
